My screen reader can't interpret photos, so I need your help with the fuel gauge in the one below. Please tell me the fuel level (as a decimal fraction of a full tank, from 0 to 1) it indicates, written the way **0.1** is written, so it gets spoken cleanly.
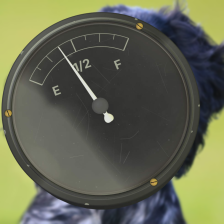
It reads **0.375**
